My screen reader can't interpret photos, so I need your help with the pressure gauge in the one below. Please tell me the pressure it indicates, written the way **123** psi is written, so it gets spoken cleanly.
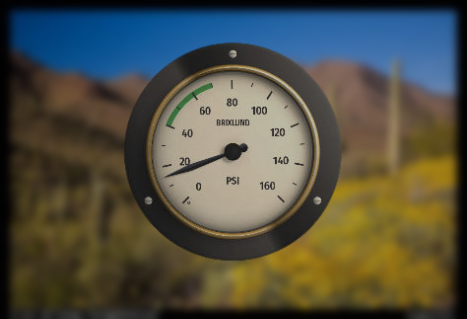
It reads **15** psi
